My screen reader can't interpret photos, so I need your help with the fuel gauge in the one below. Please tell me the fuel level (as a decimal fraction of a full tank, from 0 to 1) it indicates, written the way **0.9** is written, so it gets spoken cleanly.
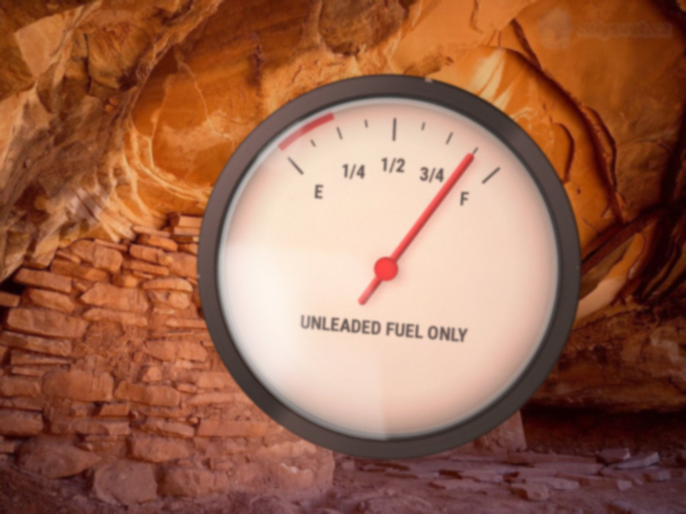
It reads **0.875**
